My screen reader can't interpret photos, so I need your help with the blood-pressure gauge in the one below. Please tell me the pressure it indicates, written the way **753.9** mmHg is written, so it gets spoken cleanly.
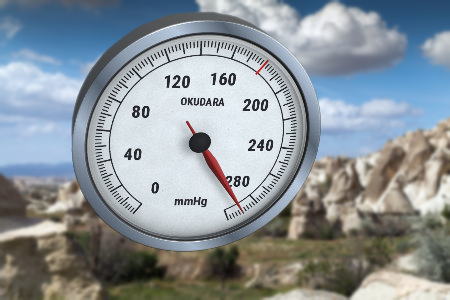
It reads **290** mmHg
